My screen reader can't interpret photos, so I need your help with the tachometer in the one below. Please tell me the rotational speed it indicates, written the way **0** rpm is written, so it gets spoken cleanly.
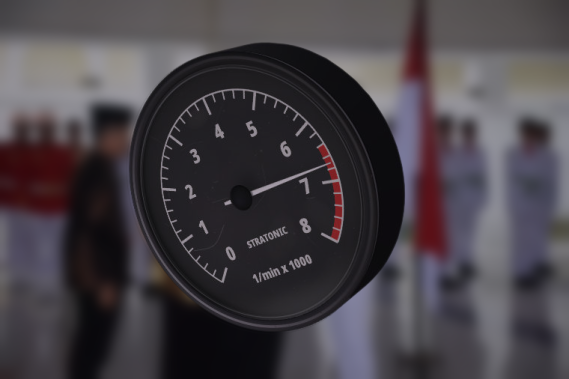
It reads **6700** rpm
